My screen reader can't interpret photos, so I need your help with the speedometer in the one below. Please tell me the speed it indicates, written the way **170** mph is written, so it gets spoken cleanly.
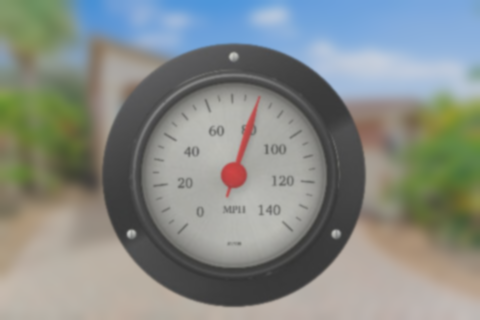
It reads **80** mph
